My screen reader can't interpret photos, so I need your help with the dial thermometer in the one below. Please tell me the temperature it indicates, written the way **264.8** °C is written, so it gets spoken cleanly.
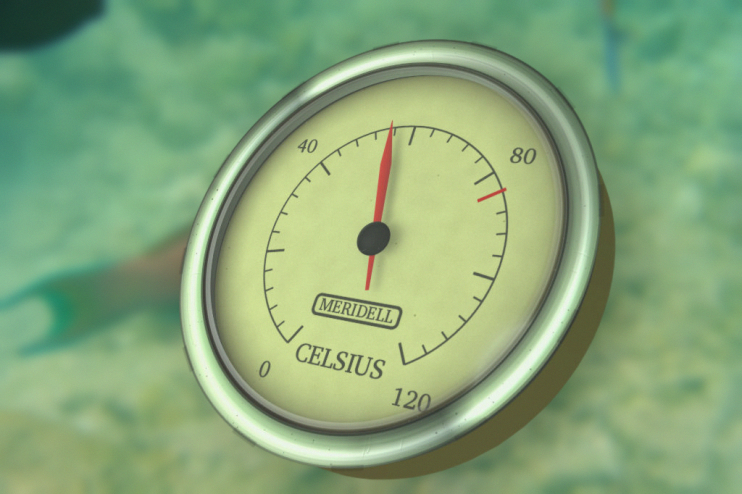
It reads **56** °C
